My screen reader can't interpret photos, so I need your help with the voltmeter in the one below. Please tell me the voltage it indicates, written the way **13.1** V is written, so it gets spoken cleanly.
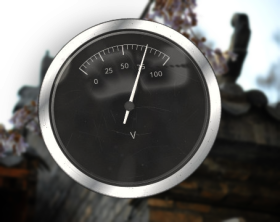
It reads **75** V
